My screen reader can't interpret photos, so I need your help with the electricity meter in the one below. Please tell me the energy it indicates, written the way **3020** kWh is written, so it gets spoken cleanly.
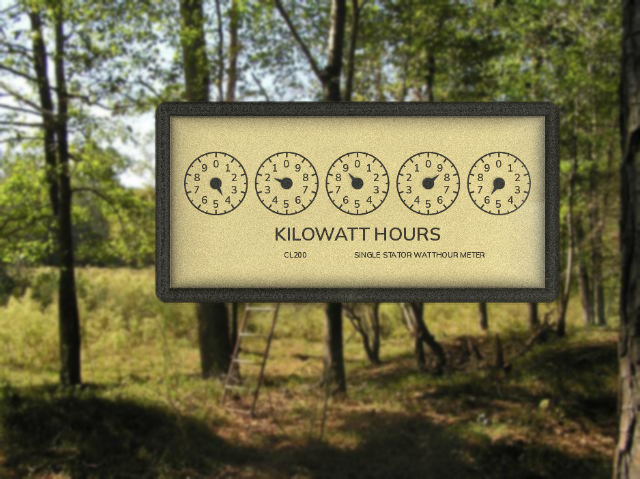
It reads **41886** kWh
